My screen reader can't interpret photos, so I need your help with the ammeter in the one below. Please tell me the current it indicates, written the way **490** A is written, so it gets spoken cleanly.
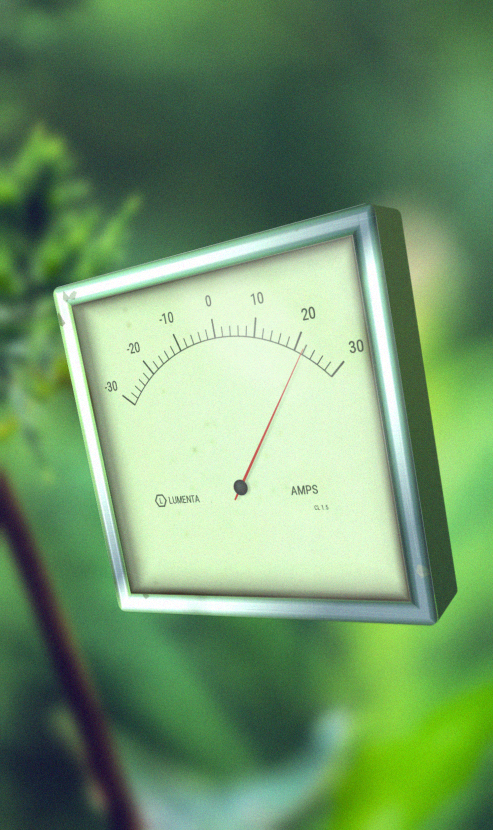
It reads **22** A
